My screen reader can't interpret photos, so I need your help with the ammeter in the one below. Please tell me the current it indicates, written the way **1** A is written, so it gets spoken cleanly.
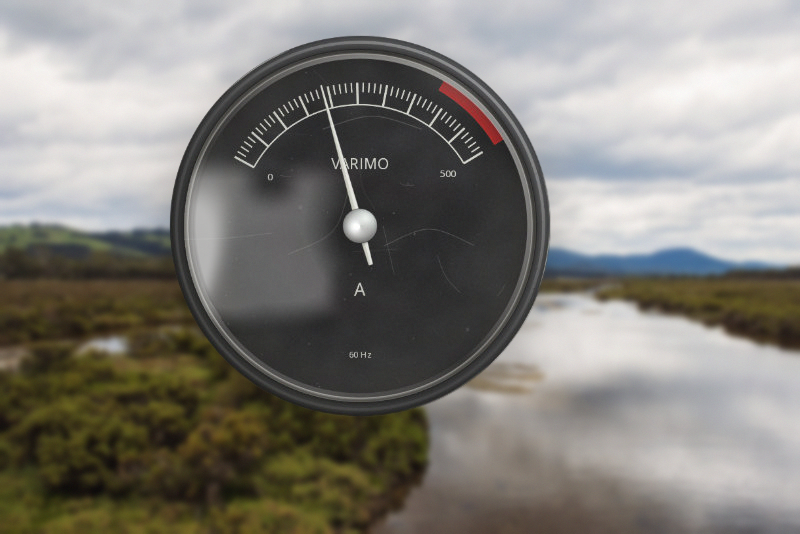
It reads **190** A
